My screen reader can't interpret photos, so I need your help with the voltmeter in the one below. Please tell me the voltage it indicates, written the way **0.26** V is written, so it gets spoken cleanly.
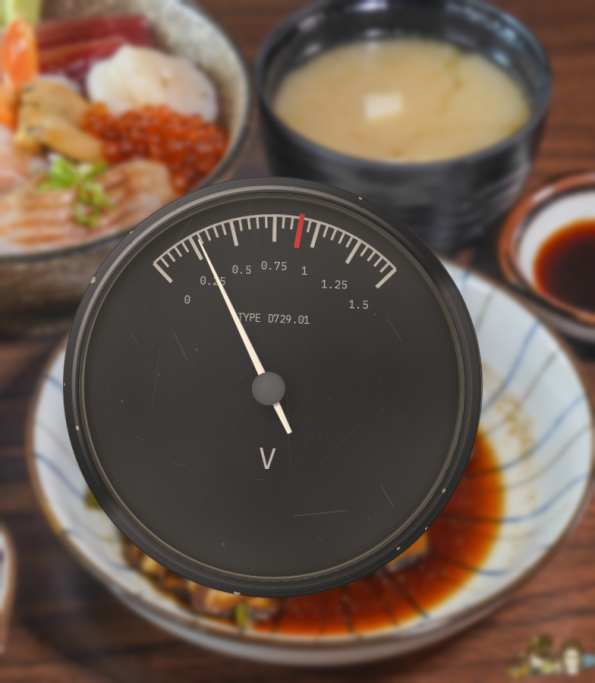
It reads **0.3** V
